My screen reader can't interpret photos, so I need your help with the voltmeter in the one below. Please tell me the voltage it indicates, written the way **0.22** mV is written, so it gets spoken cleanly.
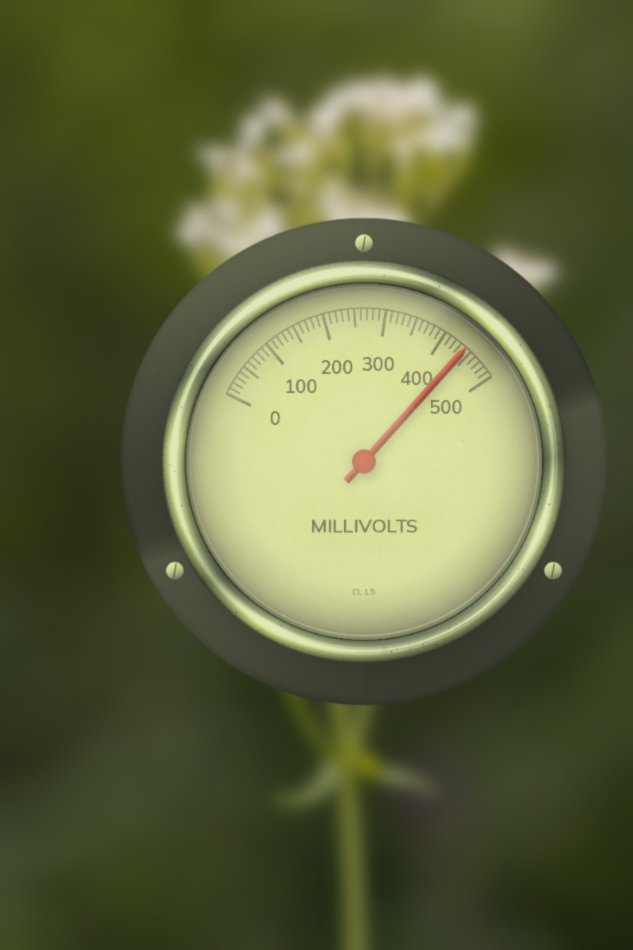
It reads **440** mV
